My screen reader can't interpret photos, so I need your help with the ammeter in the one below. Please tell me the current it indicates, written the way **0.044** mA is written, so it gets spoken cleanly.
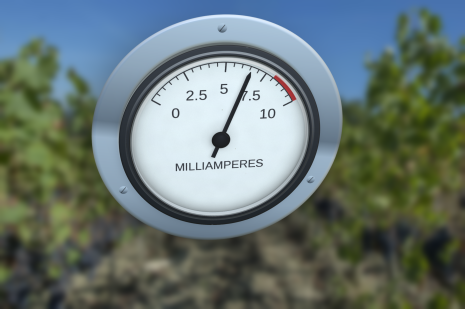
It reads **6.5** mA
